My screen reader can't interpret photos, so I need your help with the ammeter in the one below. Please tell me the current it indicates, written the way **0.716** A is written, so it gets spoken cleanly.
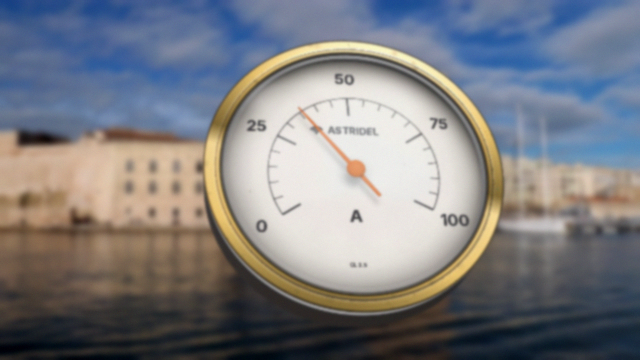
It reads **35** A
